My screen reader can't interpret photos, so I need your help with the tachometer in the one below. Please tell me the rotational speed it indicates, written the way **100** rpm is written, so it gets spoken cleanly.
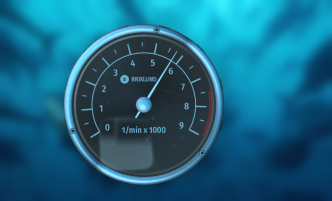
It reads **5750** rpm
